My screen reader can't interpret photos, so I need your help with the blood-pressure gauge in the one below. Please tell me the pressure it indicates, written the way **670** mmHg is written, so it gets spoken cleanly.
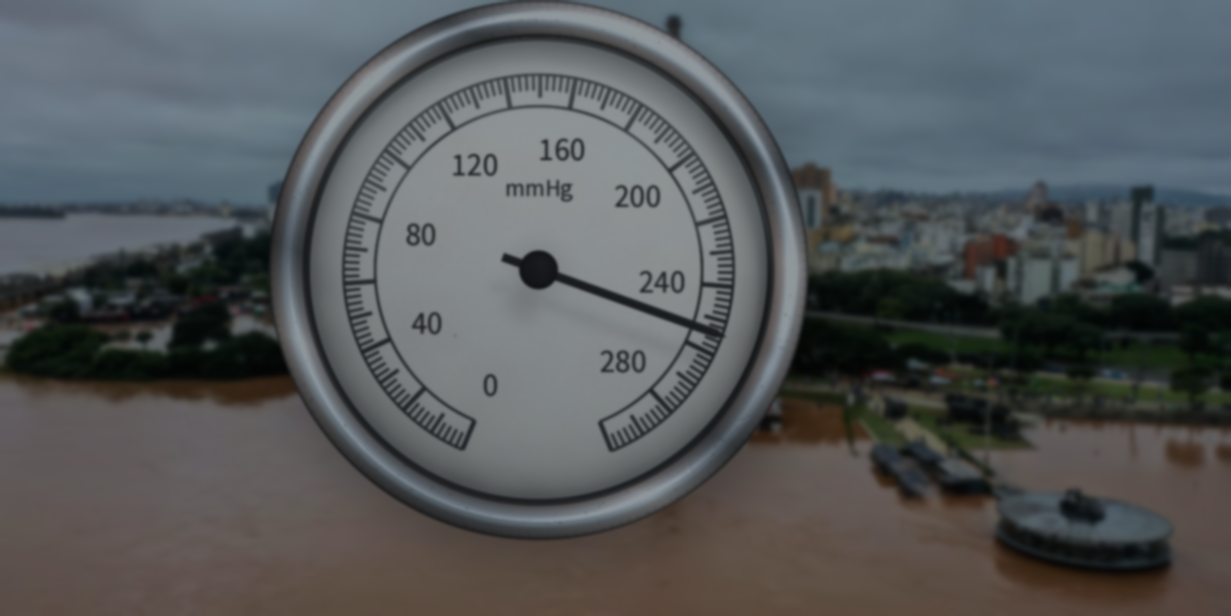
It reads **254** mmHg
